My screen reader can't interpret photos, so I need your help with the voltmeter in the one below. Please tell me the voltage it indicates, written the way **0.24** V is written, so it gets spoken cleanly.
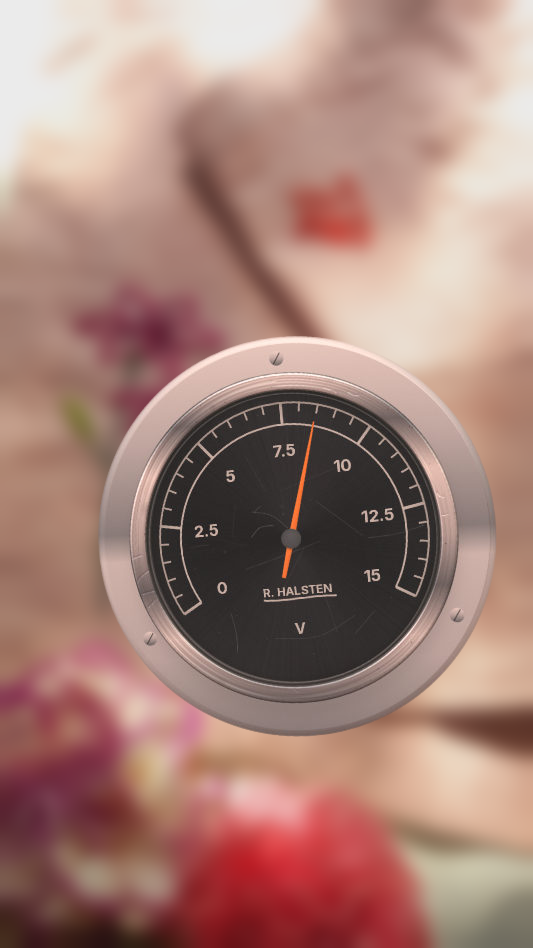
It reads **8.5** V
